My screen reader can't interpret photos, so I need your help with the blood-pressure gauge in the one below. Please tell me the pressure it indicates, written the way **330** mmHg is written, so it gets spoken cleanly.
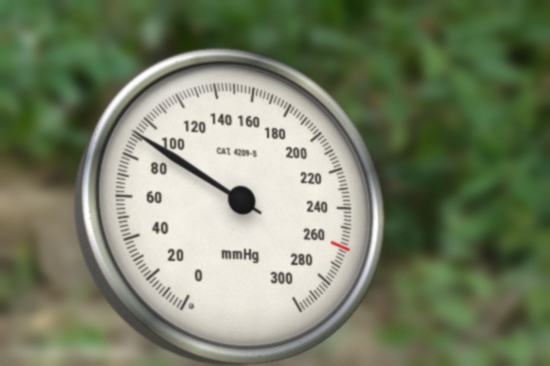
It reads **90** mmHg
